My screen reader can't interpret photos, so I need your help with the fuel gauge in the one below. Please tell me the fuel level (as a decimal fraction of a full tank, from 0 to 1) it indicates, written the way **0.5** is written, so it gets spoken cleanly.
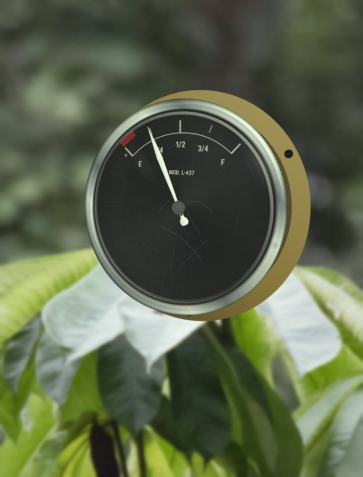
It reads **0.25**
